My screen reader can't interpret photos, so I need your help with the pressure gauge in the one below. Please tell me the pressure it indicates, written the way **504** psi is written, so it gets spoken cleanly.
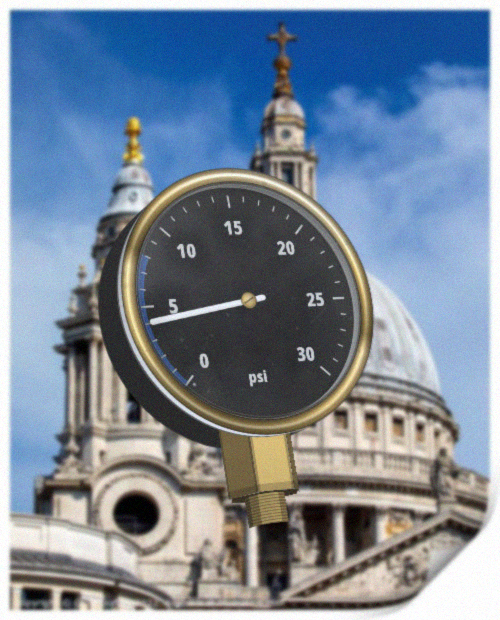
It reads **4** psi
